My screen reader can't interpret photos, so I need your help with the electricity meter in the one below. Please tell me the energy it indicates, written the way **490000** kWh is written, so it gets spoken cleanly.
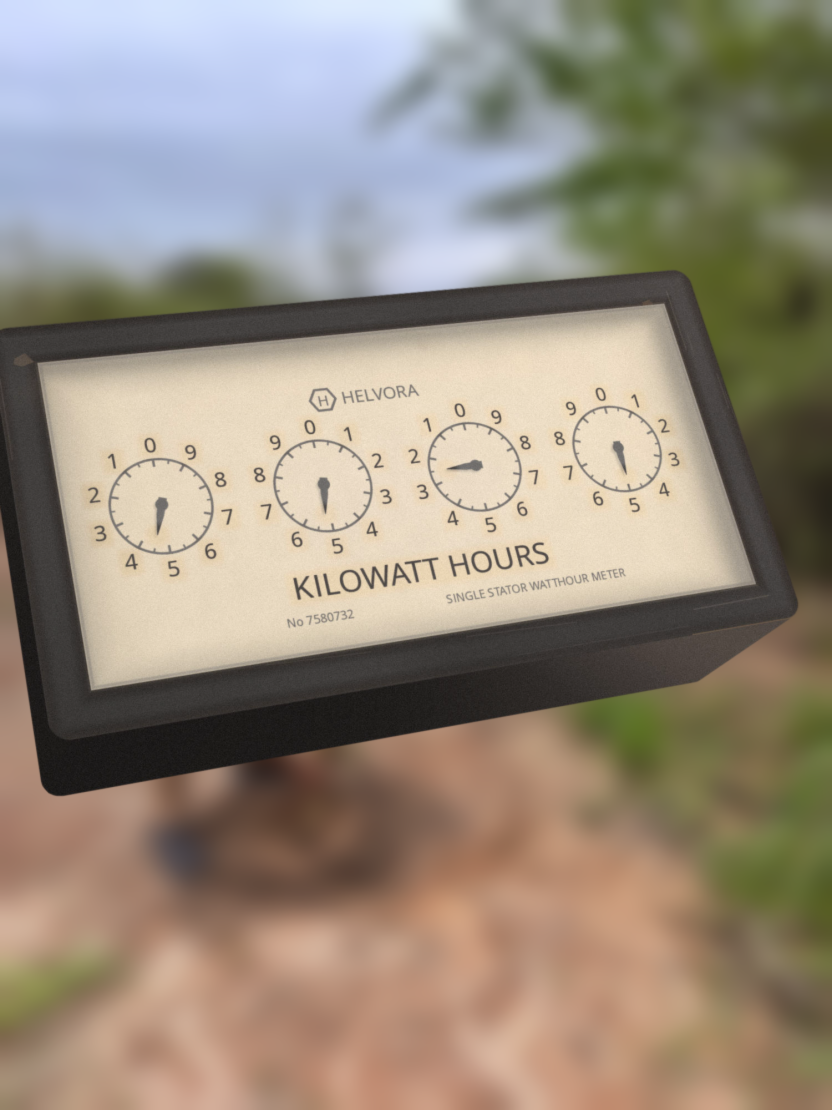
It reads **4525** kWh
